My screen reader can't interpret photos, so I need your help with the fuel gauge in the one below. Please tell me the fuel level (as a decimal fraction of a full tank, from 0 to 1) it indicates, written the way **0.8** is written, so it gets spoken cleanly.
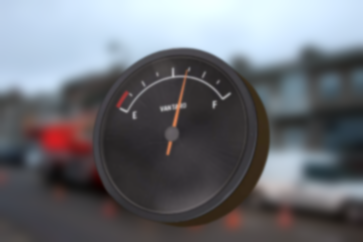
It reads **0.625**
